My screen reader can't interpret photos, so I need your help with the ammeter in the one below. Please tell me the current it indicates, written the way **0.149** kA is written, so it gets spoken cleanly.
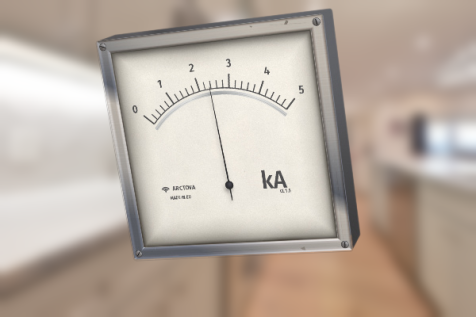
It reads **2.4** kA
